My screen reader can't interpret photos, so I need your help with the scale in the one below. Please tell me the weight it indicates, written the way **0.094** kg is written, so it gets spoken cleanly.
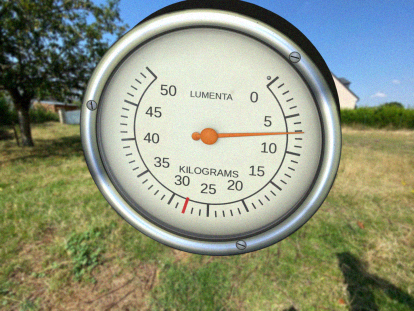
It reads **7** kg
